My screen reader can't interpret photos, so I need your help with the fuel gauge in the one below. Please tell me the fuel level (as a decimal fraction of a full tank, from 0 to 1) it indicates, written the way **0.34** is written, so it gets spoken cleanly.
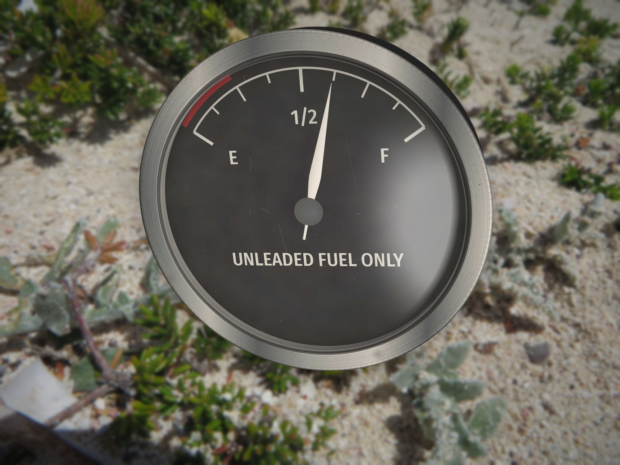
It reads **0.625**
